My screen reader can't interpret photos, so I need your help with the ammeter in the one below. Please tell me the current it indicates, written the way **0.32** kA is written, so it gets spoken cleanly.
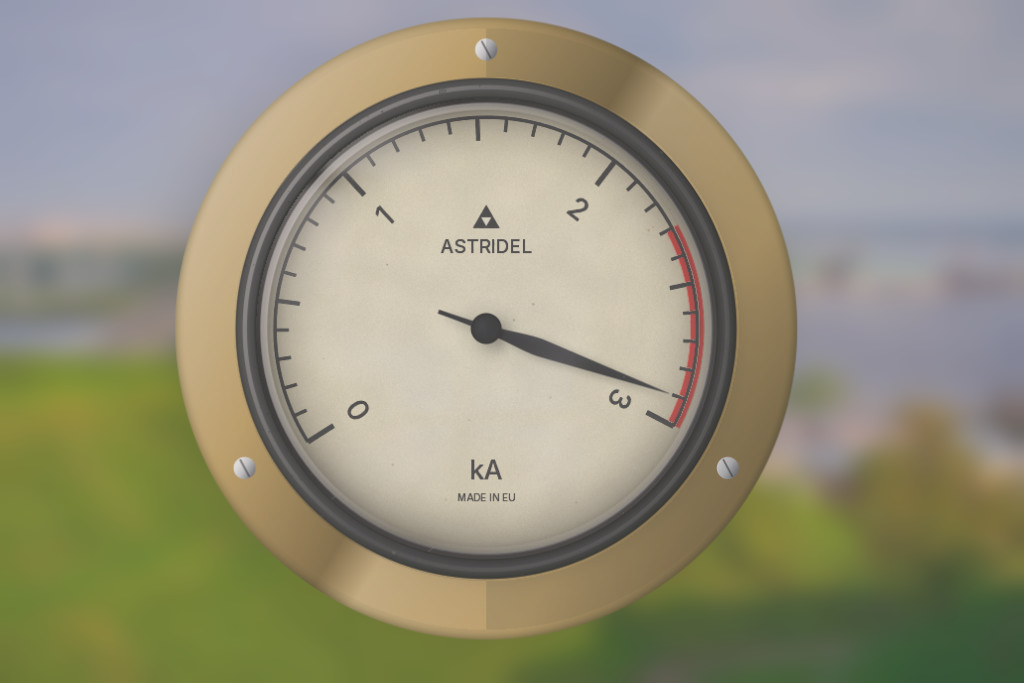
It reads **2.9** kA
